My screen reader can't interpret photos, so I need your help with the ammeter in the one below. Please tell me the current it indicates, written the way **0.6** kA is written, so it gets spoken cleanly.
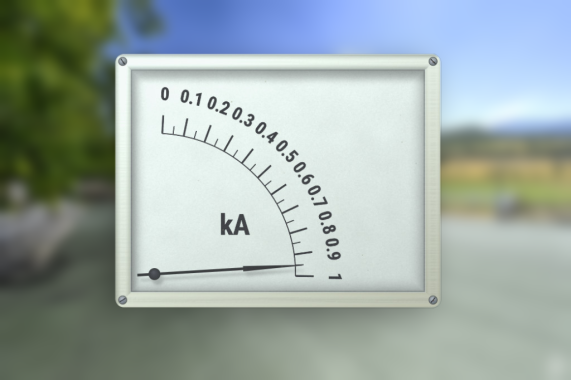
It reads **0.95** kA
